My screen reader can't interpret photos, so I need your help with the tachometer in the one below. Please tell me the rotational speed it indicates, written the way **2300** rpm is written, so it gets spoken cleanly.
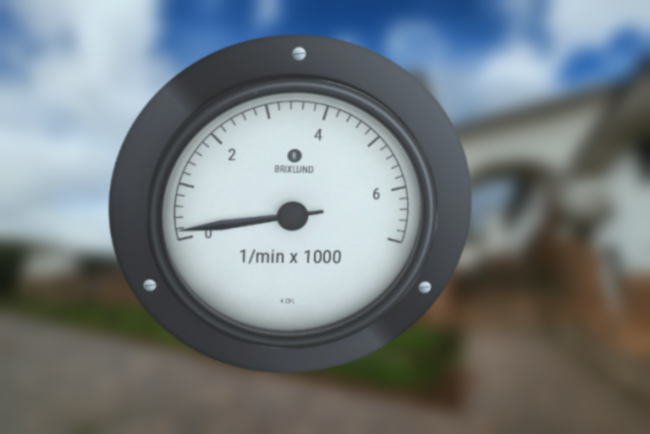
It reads **200** rpm
